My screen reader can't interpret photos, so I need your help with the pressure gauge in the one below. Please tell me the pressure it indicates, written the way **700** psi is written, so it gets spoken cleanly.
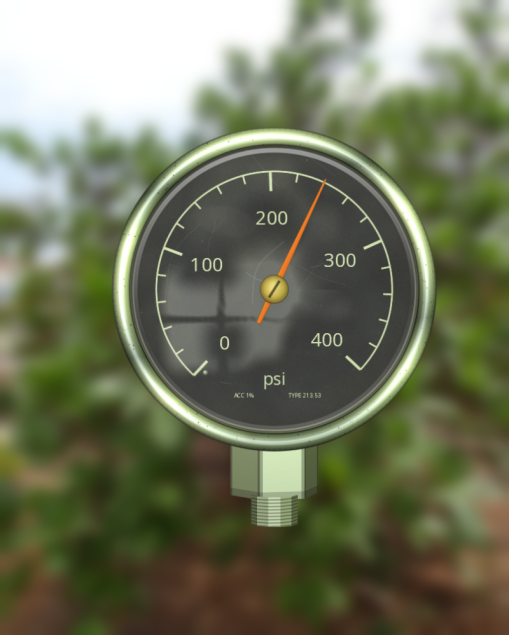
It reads **240** psi
